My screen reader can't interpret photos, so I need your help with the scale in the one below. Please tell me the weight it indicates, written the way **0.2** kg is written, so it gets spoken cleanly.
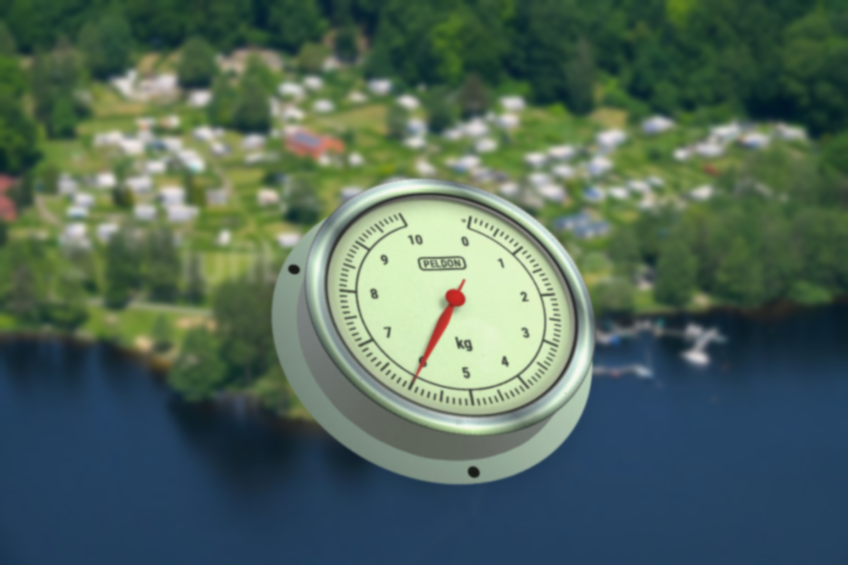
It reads **6** kg
